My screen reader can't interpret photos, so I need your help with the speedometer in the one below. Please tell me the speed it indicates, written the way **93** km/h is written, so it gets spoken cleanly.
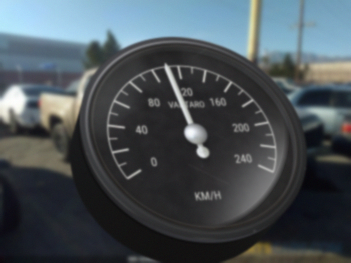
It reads **110** km/h
